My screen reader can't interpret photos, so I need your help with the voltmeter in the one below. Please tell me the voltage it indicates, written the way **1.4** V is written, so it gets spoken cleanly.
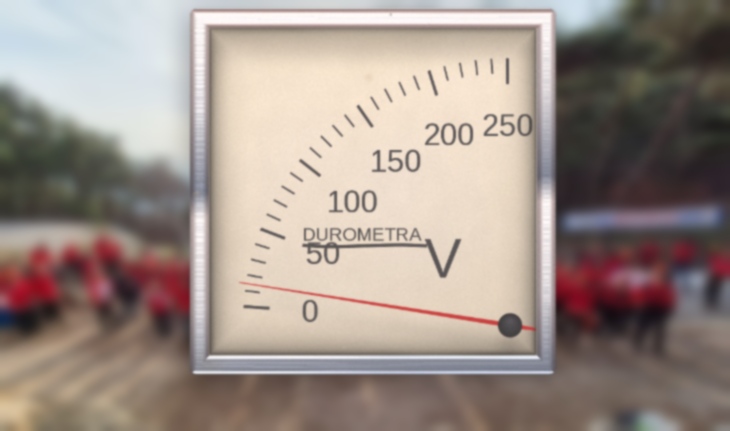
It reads **15** V
